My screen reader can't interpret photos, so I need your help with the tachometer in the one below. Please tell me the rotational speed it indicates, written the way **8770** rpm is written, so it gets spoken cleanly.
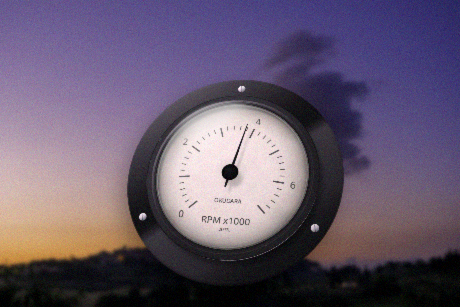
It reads **3800** rpm
